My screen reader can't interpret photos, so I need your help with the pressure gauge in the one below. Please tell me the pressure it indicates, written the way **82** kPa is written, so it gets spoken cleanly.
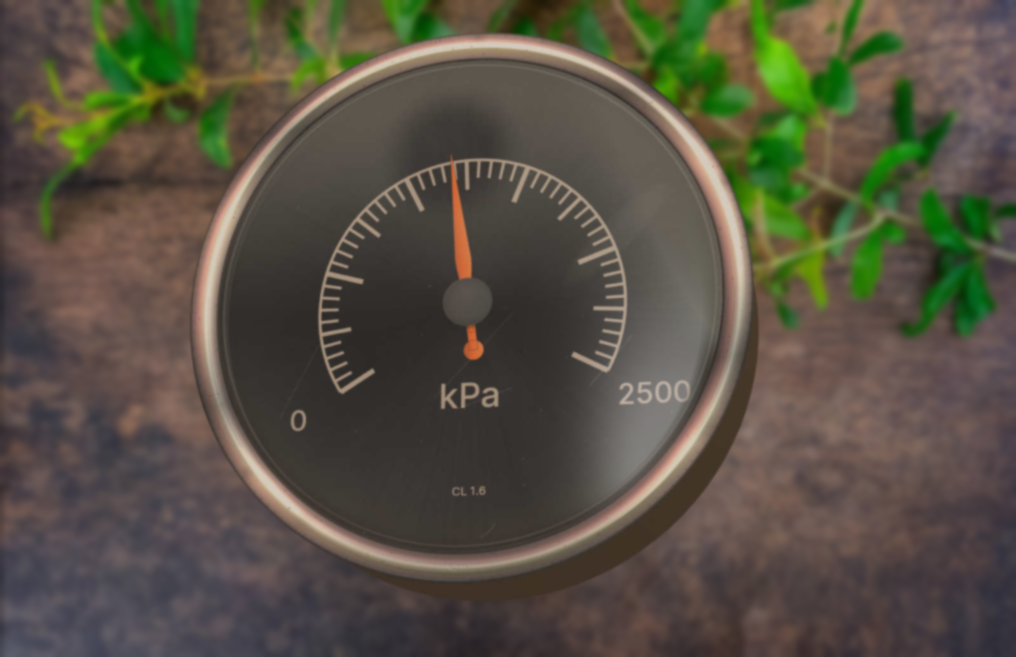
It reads **1200** kPa
